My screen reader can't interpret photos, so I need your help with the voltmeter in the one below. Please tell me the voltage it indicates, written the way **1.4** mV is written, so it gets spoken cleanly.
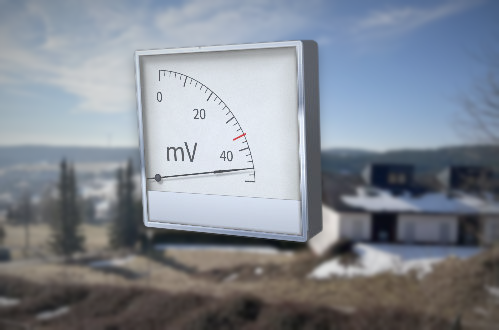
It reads **46** mV
